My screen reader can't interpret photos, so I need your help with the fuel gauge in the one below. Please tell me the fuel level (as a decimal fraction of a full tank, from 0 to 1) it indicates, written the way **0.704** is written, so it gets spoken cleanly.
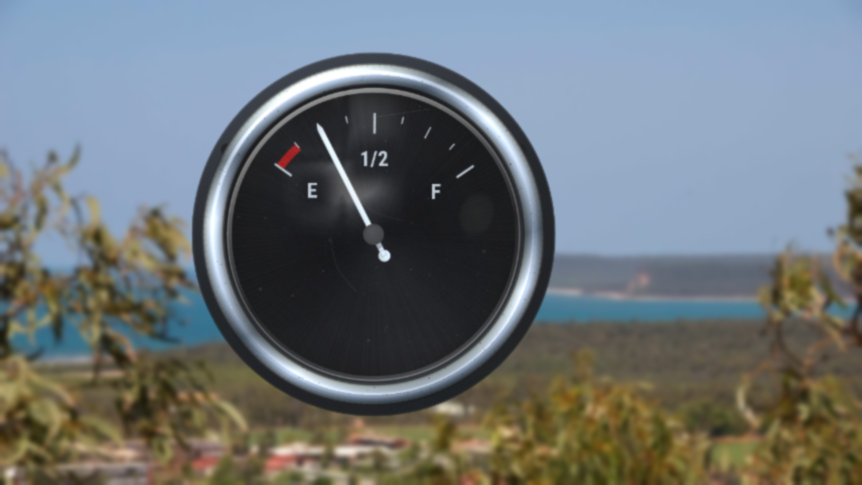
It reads **0.25**
